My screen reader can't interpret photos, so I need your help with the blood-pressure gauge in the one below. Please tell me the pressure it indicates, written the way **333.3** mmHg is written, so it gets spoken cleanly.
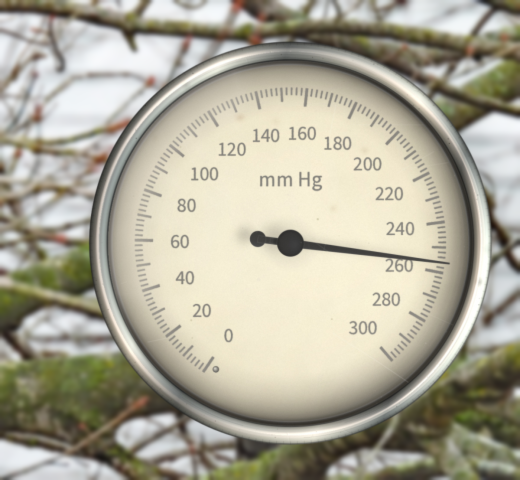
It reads **256** mmHg
